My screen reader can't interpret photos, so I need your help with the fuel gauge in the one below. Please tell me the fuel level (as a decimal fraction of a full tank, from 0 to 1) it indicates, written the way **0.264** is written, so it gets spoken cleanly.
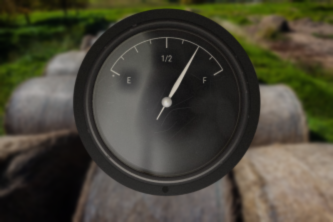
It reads **0.75**
